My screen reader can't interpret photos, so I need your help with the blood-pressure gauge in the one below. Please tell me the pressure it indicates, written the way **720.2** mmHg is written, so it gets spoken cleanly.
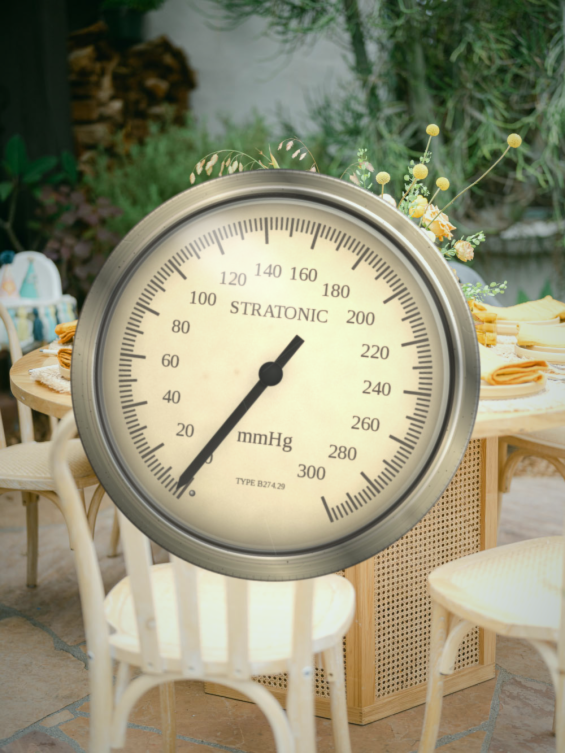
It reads **2** mmHg
